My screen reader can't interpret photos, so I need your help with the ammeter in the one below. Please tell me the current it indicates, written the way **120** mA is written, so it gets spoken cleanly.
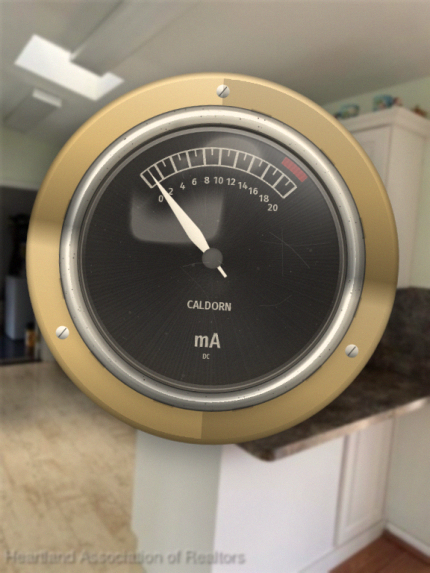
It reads **1** mA
